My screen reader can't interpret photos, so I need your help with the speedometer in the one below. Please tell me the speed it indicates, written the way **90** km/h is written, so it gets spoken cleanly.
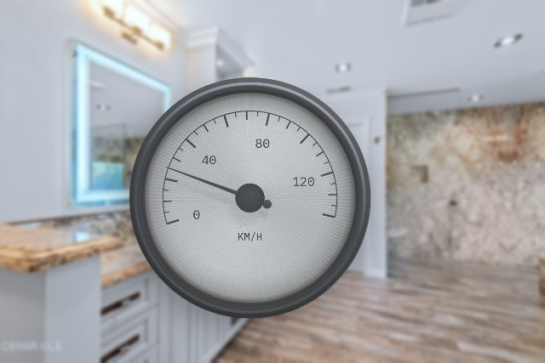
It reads **25** km/h
